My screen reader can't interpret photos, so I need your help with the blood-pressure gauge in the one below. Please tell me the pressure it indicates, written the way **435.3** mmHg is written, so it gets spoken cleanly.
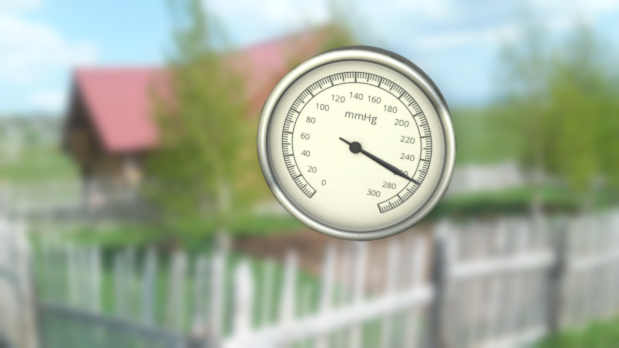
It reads **260** mmHg
